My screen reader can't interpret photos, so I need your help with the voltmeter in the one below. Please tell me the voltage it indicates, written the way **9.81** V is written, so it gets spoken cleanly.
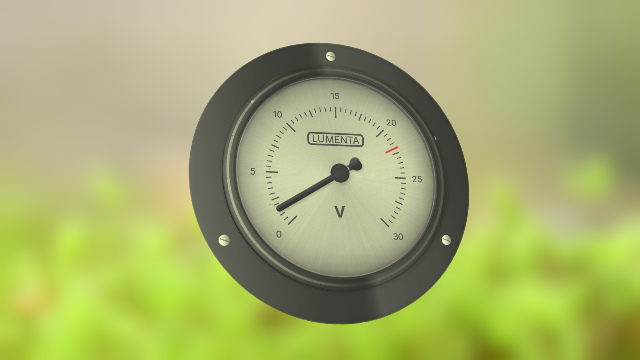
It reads **1.5** V
